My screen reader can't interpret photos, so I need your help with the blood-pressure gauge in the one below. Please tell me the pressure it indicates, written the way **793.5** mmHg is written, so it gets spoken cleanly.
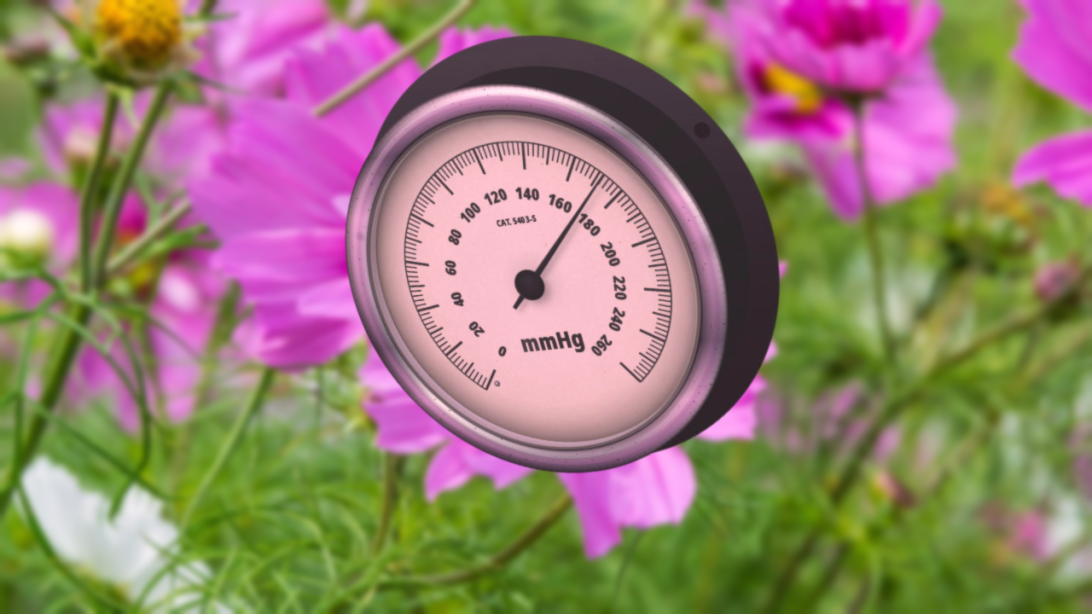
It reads **172** mmHg
